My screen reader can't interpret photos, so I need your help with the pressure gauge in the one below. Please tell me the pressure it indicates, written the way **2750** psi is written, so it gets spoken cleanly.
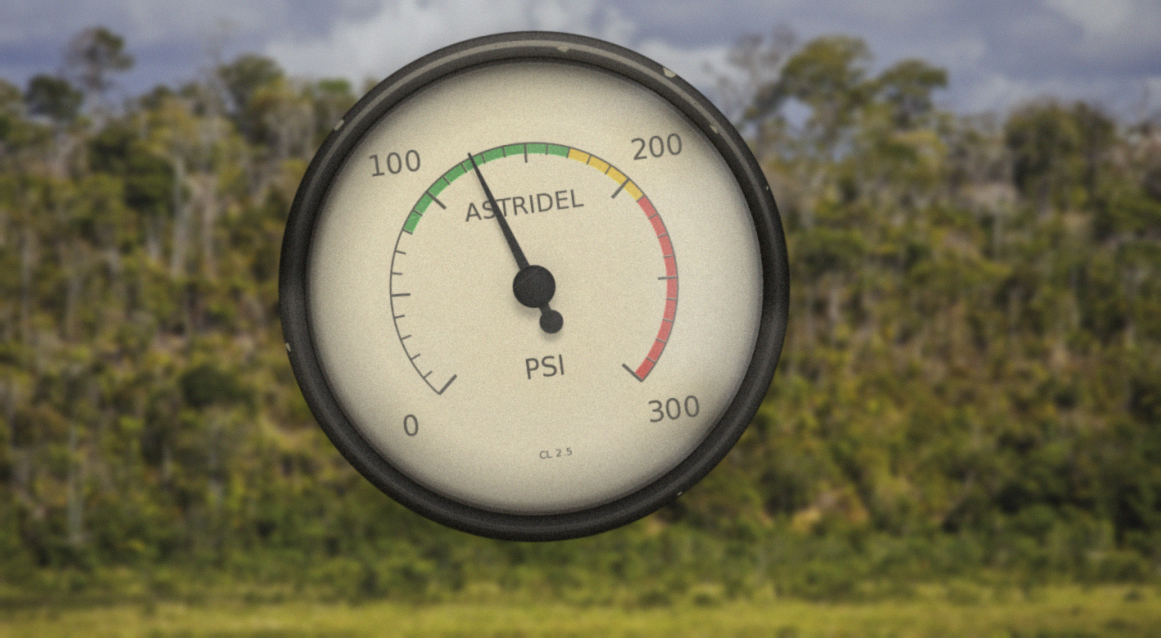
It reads **125** psi
